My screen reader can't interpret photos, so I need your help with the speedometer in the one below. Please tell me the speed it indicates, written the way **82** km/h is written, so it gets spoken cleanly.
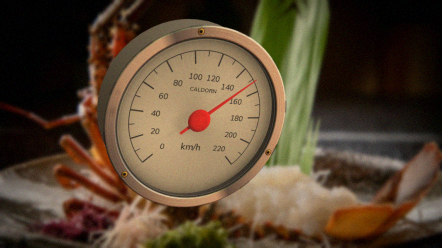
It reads **150** km/h
